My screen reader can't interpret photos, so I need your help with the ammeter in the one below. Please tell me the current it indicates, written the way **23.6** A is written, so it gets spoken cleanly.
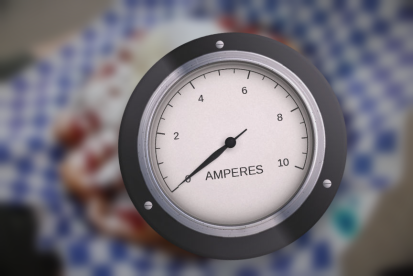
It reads **0** A
